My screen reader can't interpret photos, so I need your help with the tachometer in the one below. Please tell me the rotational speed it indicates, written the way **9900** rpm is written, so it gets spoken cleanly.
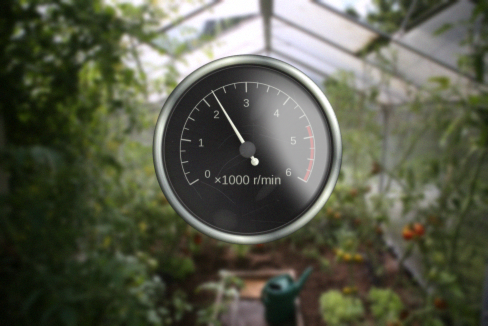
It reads **2250** rpm
